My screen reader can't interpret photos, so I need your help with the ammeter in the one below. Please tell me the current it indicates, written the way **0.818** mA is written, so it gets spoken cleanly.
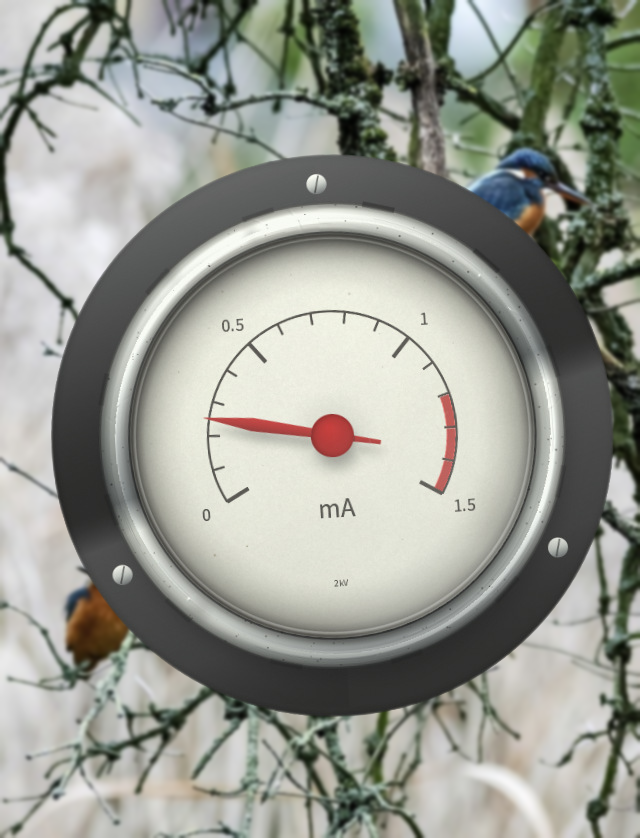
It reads **0.25** mA
